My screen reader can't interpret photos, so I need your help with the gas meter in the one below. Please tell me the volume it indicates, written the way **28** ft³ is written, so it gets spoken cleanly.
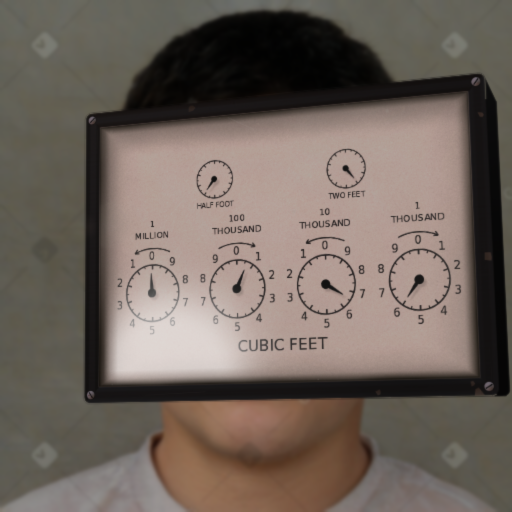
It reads **6600** ft³
